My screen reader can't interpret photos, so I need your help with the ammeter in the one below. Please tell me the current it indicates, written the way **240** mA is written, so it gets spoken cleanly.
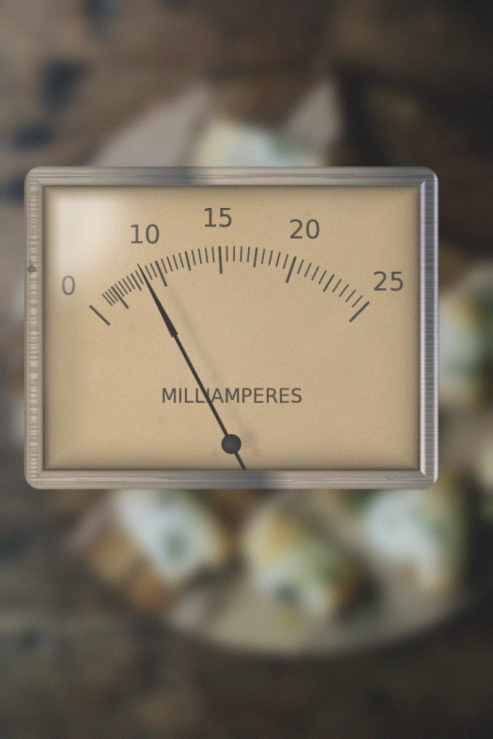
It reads **8.5** mA
